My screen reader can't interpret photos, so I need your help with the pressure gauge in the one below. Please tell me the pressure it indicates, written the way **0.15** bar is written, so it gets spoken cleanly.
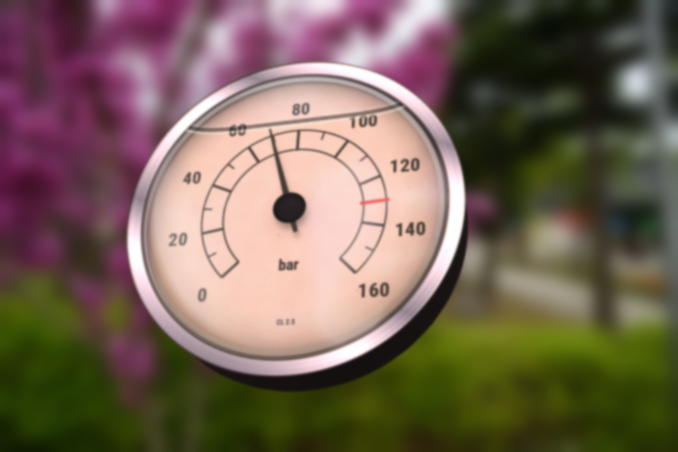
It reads **70** bar
